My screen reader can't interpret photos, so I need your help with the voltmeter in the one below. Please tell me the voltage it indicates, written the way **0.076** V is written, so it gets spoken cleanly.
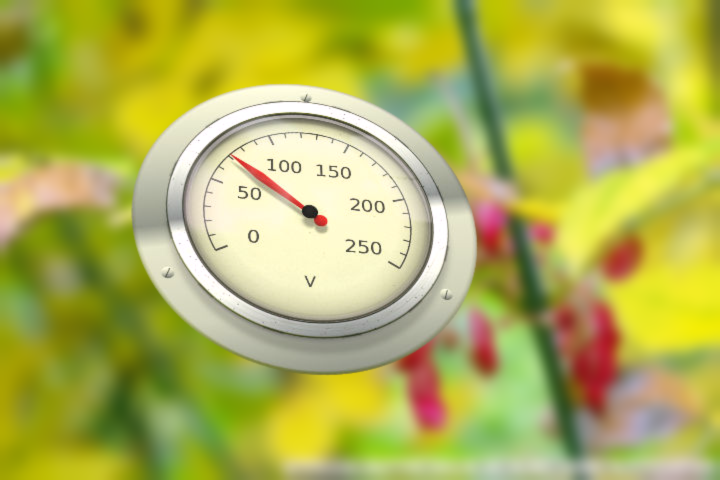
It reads **70** V
